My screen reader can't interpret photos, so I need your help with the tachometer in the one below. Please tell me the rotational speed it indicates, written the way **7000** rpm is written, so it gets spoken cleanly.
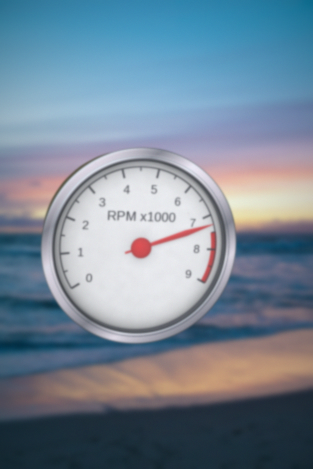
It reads **7250** rpm
